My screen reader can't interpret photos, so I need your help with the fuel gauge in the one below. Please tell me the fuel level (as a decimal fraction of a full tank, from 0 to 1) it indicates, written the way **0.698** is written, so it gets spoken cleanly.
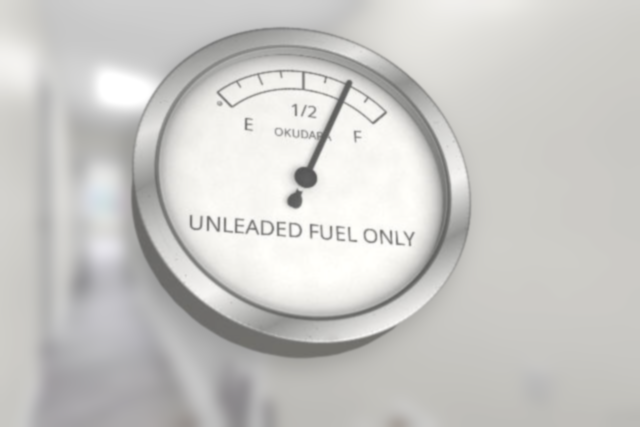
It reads **0.75**
